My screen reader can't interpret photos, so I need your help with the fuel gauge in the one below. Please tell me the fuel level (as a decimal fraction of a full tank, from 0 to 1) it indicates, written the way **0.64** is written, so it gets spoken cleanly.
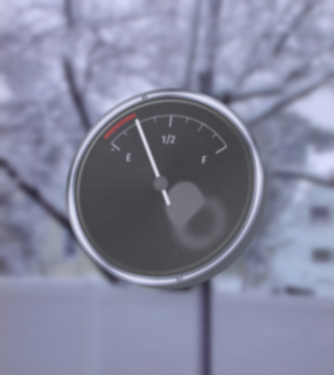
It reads **0.25**
